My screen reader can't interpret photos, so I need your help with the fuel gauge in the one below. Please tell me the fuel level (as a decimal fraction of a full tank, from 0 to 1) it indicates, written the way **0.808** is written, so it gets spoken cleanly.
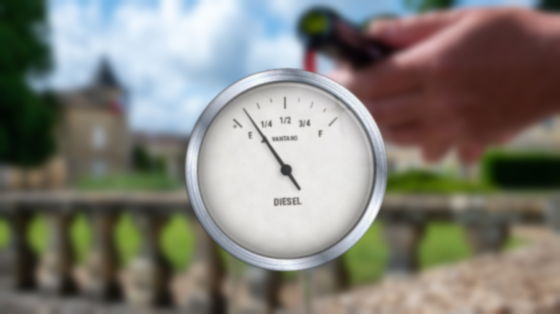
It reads **0.125**
